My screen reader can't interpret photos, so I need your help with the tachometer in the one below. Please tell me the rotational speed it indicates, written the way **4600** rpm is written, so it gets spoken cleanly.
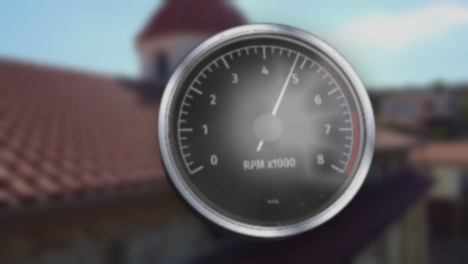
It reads **4800** rpm
